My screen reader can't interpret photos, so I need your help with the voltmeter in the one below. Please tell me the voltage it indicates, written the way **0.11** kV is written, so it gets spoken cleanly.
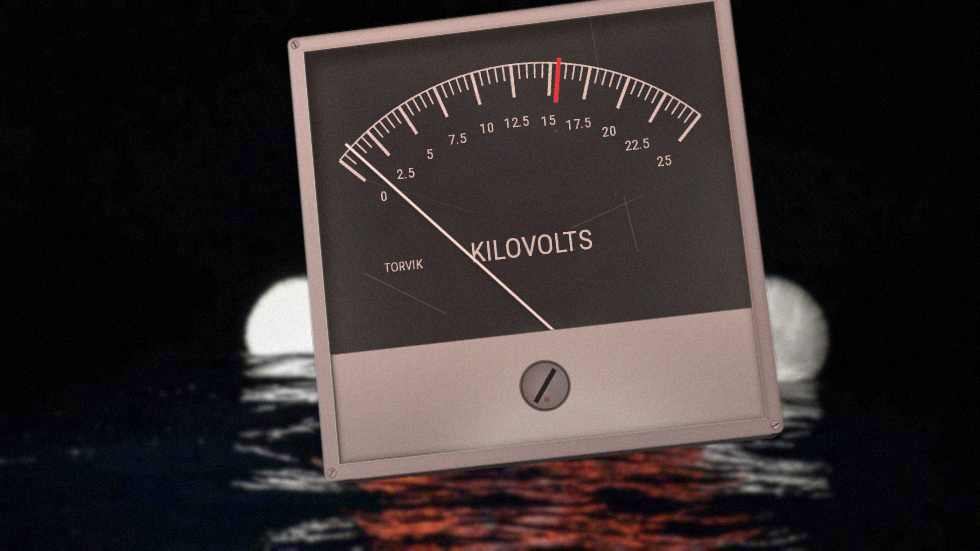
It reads **1** kV
